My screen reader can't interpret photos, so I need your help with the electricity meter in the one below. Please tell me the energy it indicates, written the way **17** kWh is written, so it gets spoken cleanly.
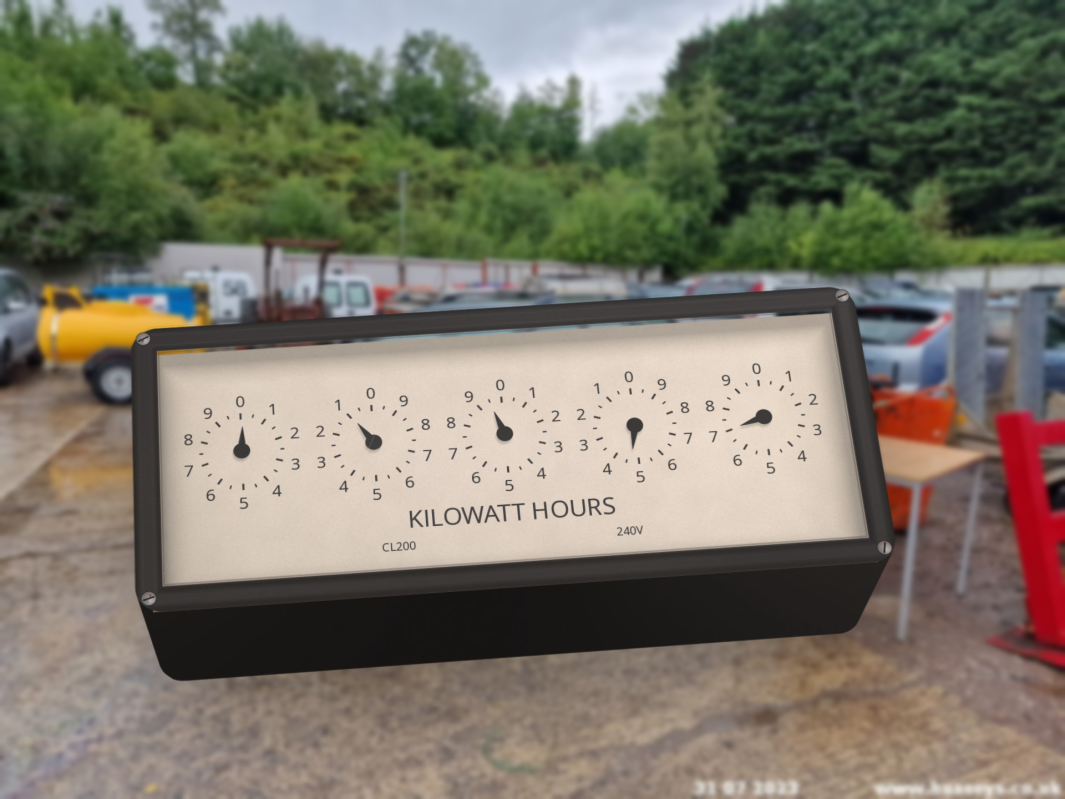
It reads **947** kWh
